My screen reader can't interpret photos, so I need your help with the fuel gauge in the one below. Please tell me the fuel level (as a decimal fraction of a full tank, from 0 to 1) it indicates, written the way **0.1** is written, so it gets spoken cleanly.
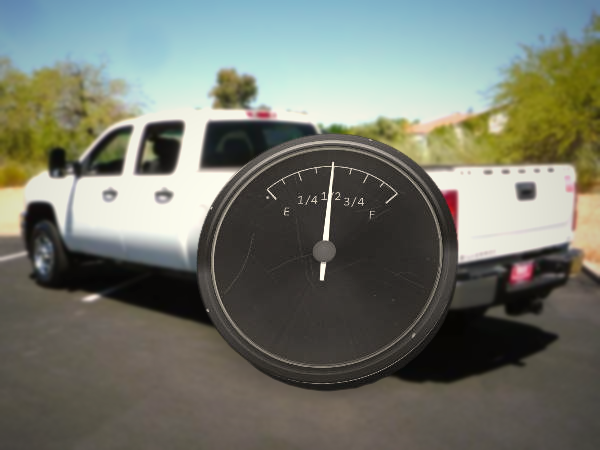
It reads **0.5**
